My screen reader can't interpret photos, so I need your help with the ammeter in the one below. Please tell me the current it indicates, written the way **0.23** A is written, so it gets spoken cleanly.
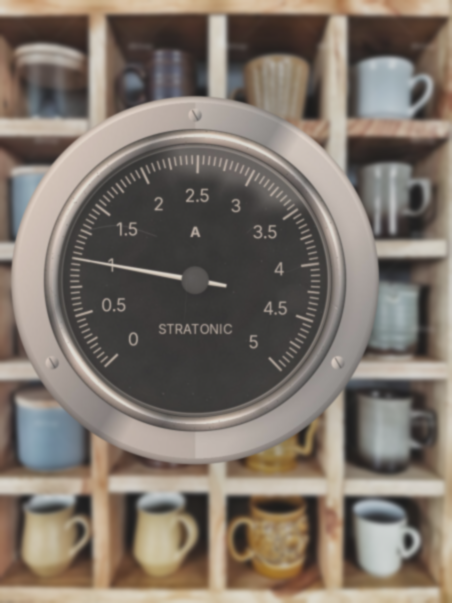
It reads **1** A
